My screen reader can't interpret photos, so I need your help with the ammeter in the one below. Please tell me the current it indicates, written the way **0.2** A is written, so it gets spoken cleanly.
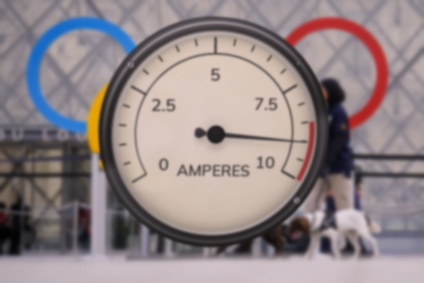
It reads **9** A
